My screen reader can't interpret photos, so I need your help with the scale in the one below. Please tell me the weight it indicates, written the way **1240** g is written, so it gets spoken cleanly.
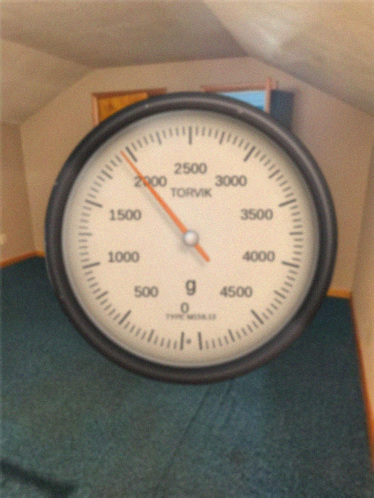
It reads **1950** g
